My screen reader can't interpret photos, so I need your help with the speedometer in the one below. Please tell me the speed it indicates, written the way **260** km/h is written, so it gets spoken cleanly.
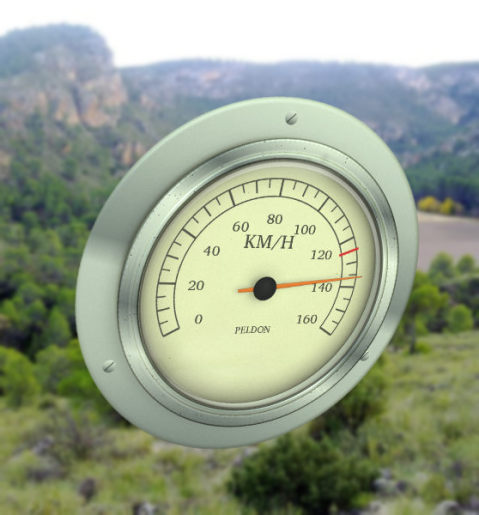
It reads **135** km/h
